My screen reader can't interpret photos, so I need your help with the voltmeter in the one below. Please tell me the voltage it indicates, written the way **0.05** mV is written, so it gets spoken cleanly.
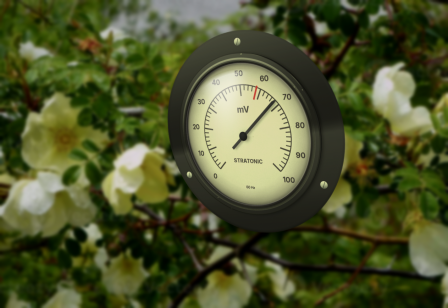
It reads **68** mV
